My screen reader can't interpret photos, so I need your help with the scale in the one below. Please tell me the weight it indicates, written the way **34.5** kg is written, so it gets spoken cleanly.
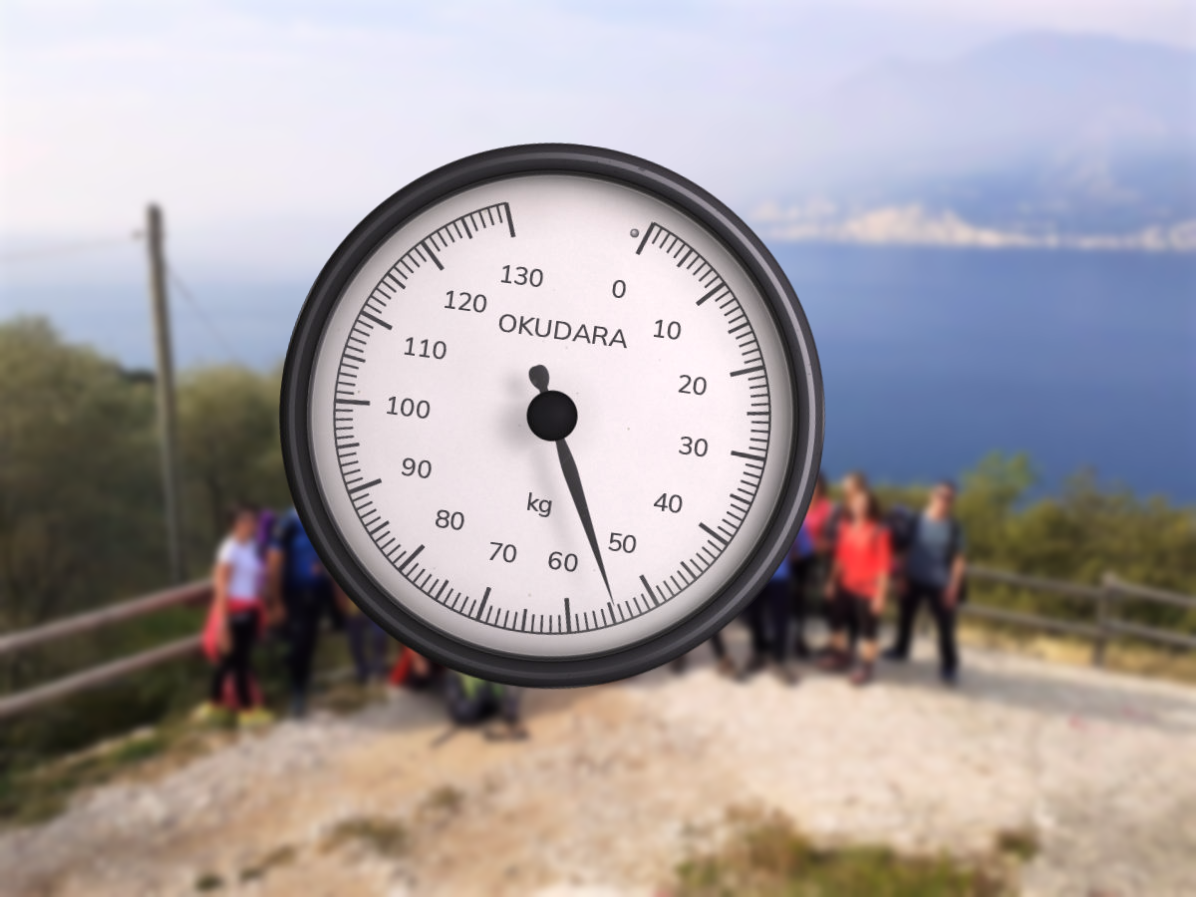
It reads **54.5** kg
